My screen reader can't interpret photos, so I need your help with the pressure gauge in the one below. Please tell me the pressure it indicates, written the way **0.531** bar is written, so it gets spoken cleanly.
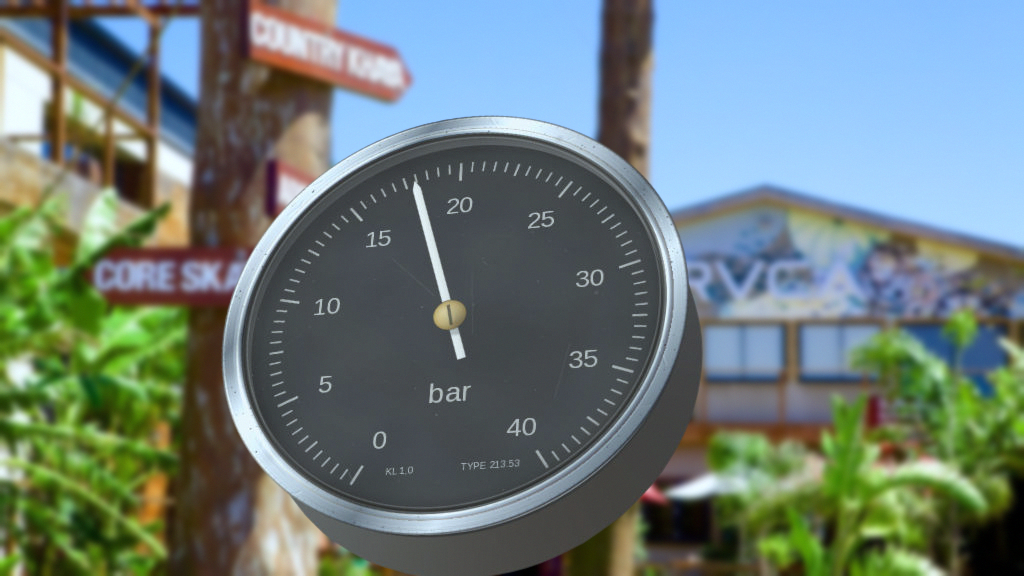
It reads **18** bar
